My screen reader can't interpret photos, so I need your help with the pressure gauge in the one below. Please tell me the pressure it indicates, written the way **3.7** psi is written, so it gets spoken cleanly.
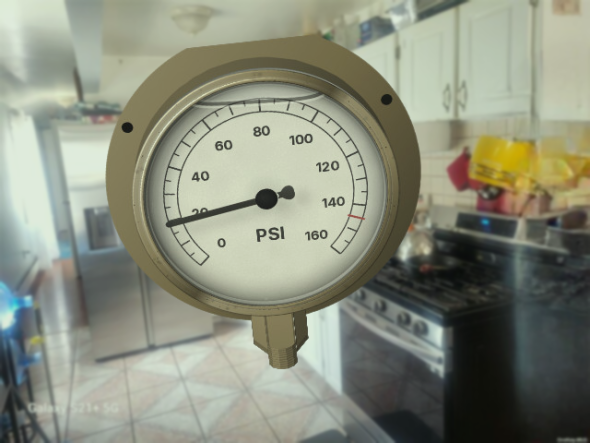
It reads **20** psi
